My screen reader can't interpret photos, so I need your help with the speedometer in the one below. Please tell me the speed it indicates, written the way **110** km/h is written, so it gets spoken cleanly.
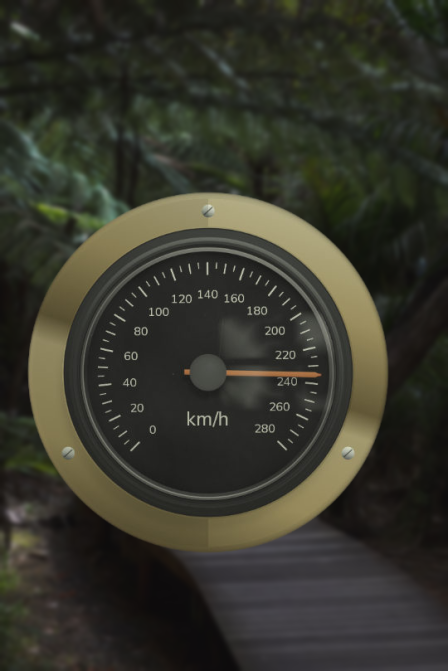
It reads **235** km/h
